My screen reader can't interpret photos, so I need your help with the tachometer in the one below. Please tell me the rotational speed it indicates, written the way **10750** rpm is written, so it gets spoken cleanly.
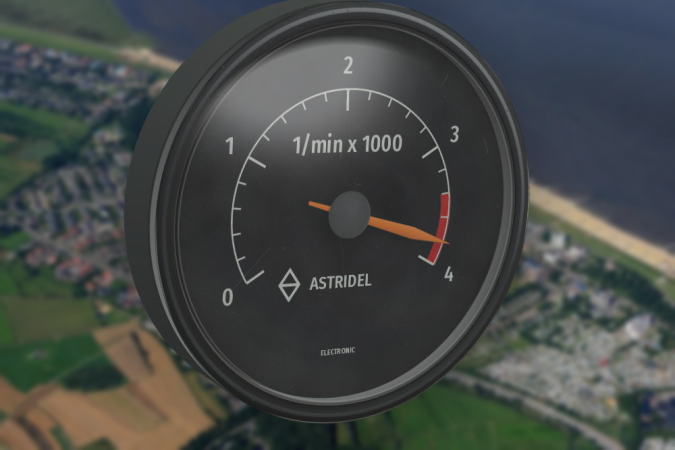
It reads **3800** rpm
